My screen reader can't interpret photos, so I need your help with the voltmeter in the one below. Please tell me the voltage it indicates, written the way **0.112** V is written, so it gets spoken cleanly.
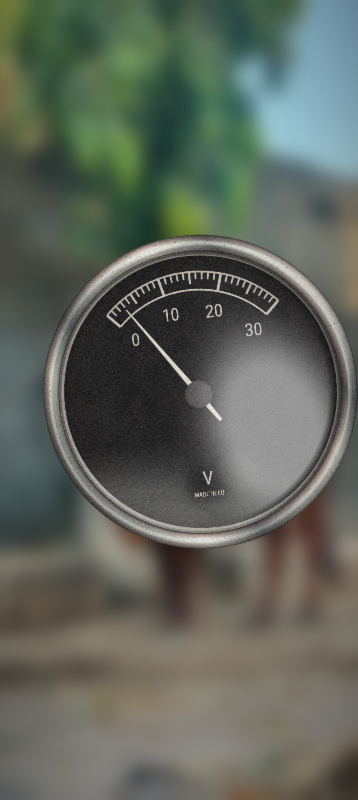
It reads **3** V
